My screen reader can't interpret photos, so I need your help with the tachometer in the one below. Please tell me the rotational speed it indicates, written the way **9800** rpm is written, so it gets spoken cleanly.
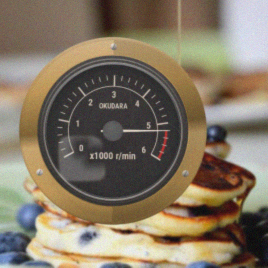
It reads **5200** rpm
